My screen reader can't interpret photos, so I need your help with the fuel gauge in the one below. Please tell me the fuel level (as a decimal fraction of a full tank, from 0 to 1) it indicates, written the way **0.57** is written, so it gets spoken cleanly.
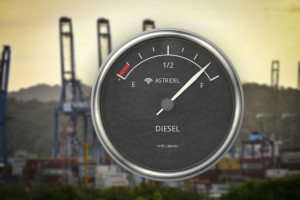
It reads **0.875**
